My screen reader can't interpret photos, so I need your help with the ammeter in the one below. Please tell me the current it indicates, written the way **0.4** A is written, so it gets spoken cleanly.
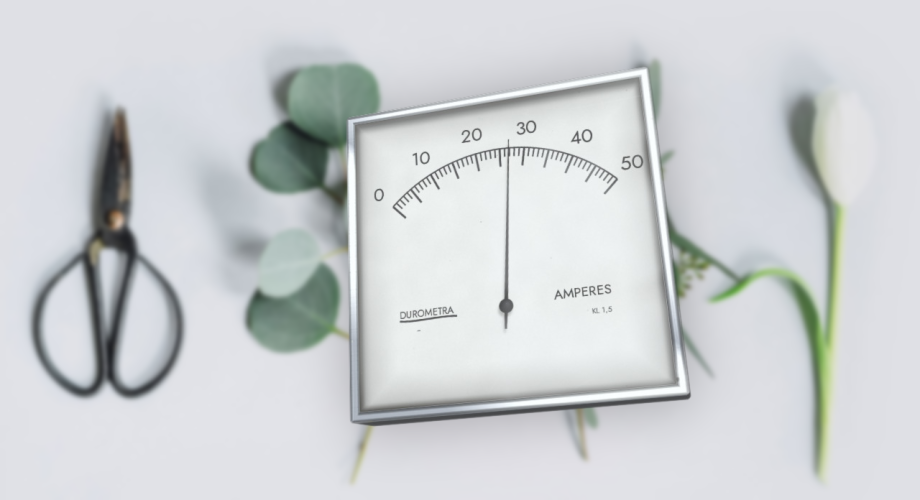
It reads **27** A
